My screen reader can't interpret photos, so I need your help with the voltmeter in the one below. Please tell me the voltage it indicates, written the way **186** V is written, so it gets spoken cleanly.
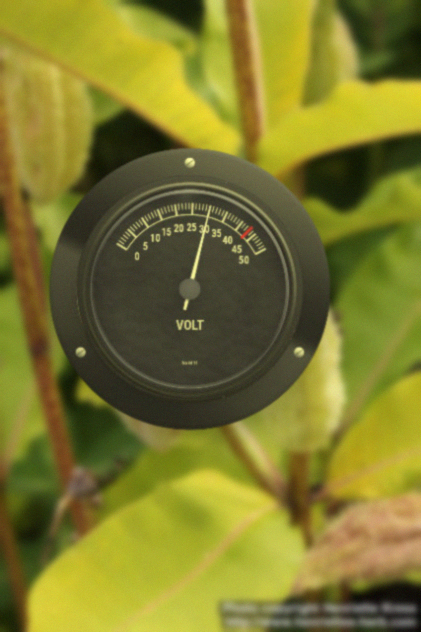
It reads **30** V
